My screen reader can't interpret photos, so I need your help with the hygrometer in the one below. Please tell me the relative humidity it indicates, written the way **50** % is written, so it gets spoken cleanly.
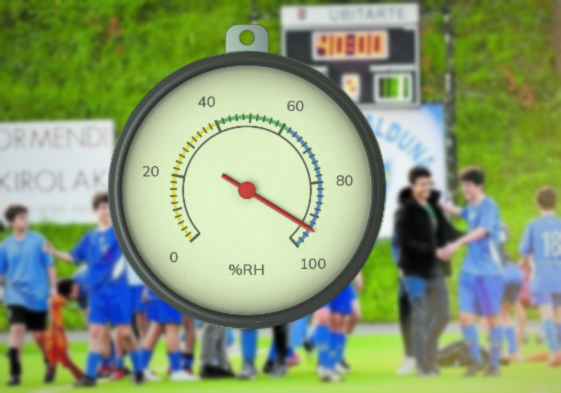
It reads **94** %
